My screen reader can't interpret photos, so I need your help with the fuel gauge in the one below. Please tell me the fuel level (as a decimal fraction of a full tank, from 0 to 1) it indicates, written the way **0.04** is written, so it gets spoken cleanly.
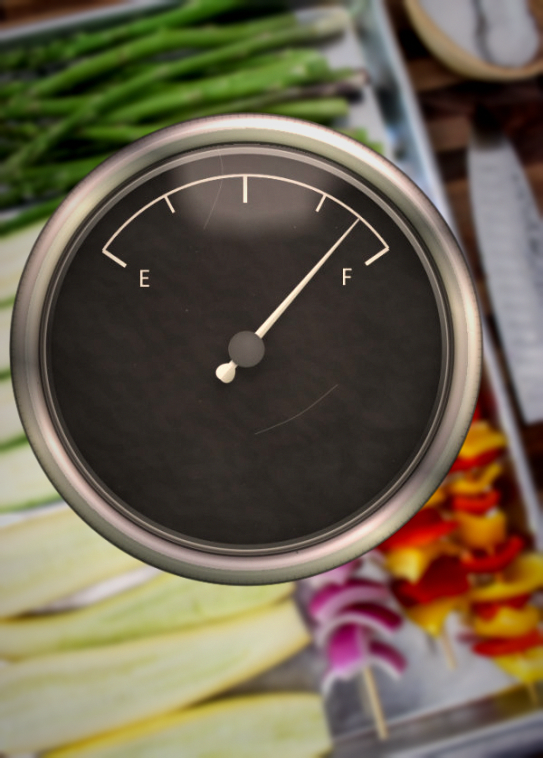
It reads **0.875**
